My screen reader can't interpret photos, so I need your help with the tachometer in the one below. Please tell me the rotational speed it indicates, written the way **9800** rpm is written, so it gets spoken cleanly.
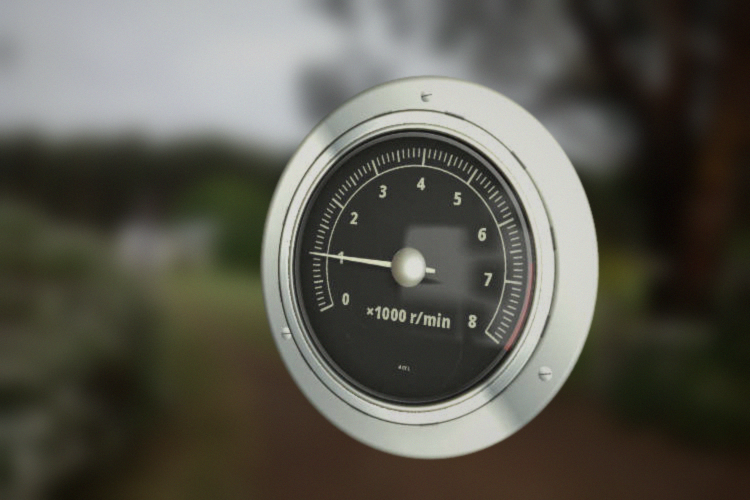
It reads **1000** rpm
